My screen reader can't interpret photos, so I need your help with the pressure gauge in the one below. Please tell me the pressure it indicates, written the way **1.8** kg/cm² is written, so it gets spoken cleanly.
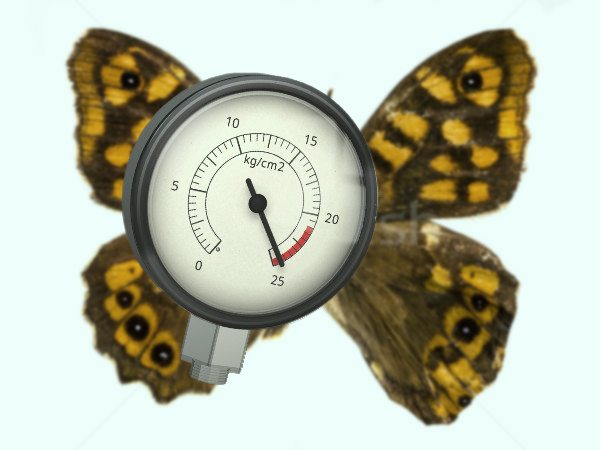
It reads **24.5** kg/cm²
